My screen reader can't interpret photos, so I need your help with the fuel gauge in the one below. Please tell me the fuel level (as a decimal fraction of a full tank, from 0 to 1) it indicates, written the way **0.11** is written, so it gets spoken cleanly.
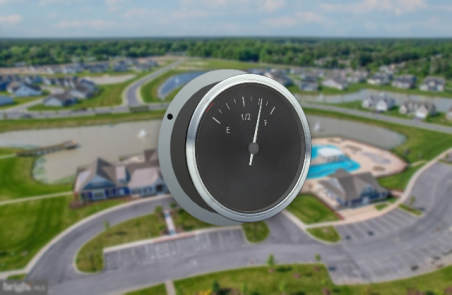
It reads **0.75**
